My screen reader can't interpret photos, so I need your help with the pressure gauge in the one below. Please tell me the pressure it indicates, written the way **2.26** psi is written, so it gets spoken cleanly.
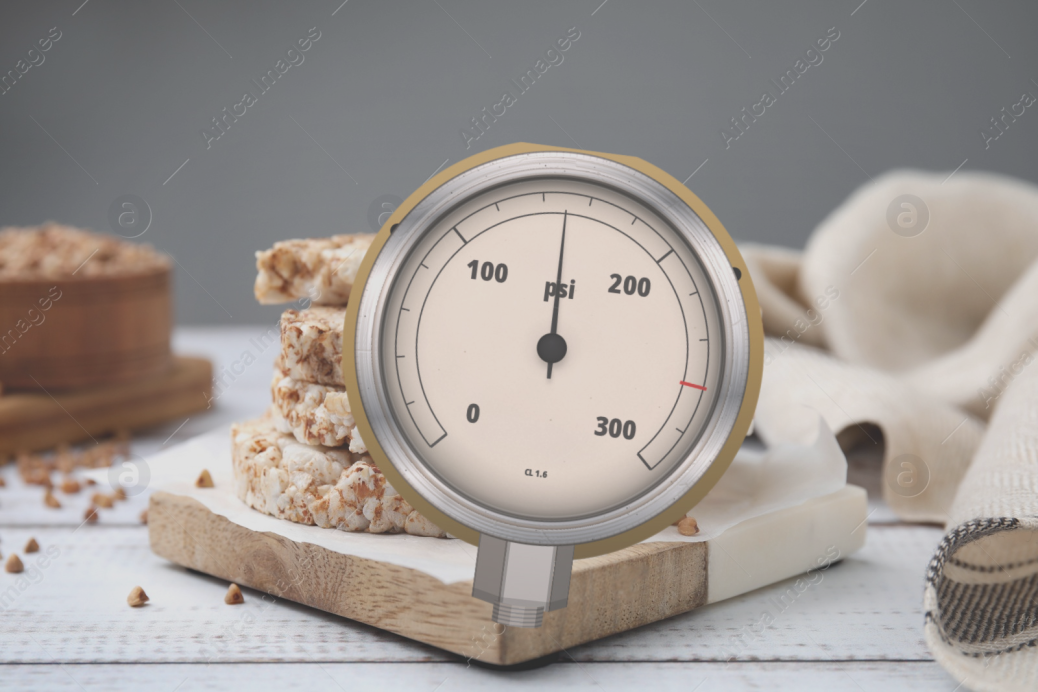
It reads **150** psi
